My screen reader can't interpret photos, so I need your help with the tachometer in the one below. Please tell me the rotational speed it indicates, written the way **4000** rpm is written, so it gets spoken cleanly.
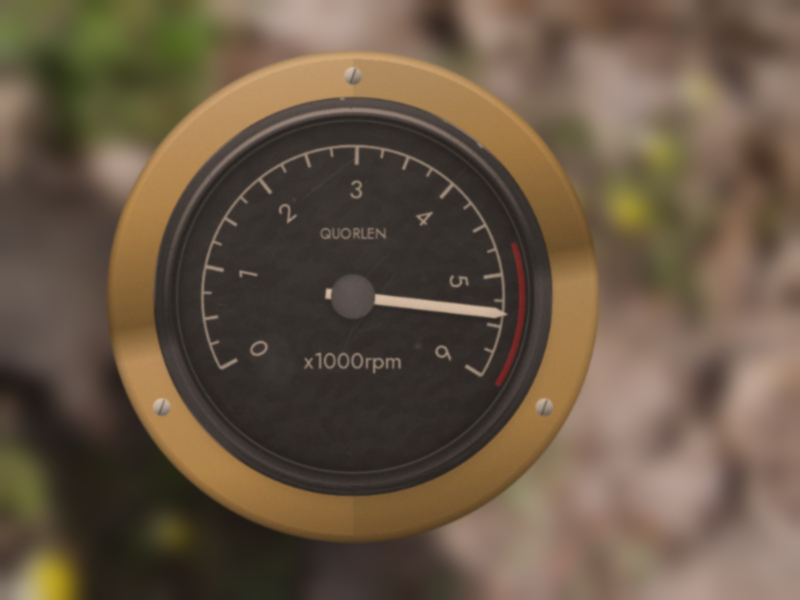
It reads **5375** rpm
